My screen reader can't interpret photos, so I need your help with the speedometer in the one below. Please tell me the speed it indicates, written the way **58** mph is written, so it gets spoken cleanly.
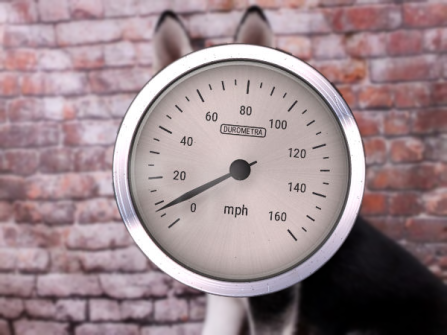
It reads **7.5** mph
